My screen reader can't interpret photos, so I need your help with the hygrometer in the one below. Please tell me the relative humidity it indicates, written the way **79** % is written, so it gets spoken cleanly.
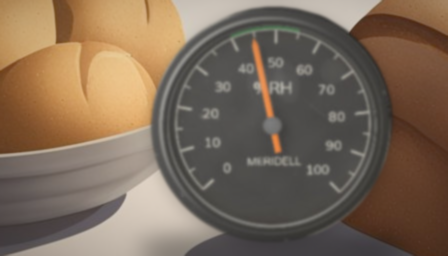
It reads **45** %
